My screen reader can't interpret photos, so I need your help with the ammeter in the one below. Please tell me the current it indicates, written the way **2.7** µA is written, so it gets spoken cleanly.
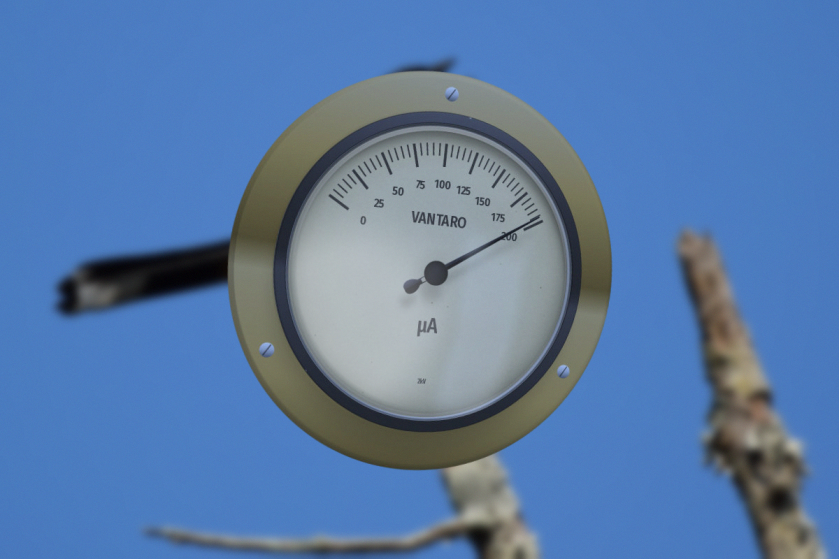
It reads **195** µA
